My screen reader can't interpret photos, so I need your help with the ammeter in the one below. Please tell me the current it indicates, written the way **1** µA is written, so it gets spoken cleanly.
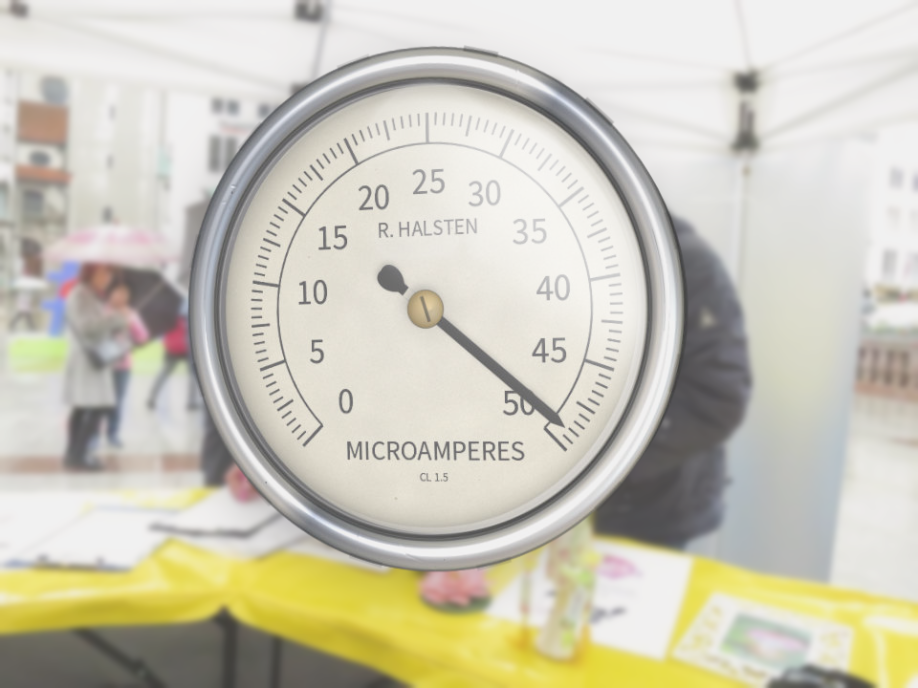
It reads **49** µA
